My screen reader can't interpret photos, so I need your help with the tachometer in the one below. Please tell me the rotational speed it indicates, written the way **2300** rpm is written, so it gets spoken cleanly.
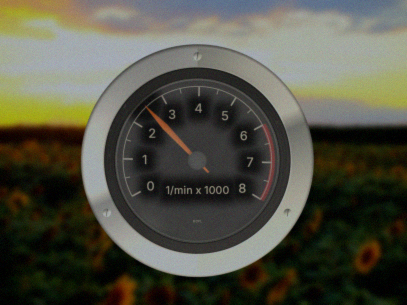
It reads **2500** rpm
